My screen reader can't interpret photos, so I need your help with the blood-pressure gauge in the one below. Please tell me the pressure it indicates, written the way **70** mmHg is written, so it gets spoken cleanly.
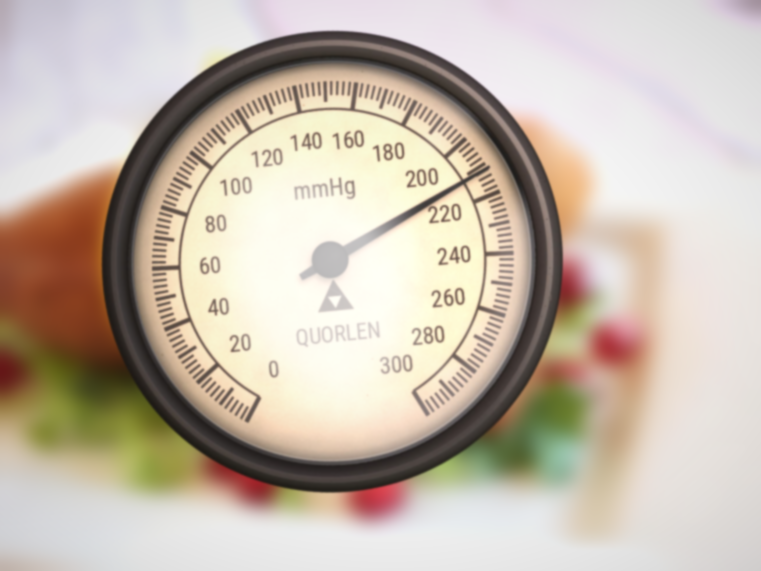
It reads **212** mmHg
